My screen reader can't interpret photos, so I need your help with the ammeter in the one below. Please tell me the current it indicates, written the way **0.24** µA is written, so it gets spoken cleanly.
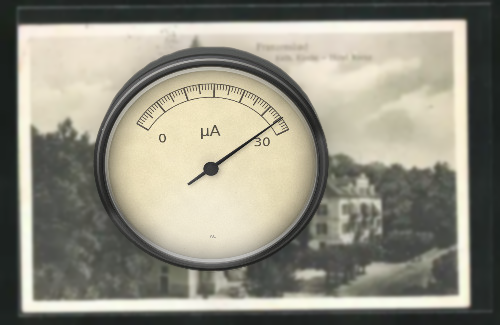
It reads **27.5** µA
